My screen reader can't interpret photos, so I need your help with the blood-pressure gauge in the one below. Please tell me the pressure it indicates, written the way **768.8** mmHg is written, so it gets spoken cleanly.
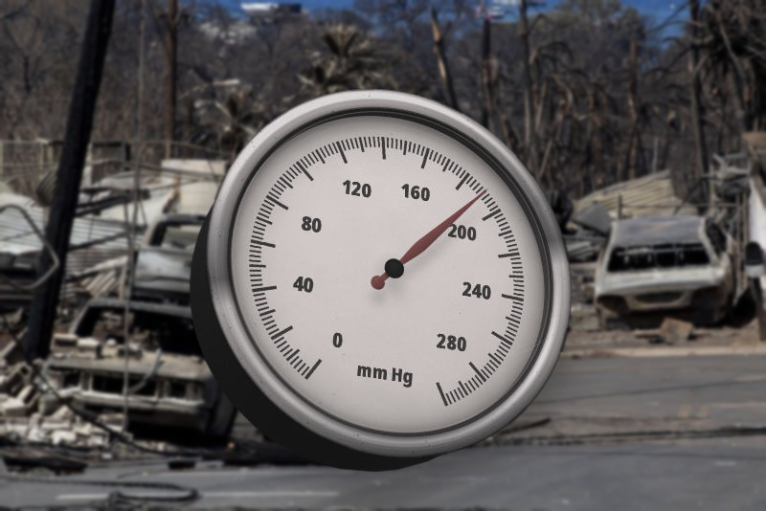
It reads **190** mmHg
